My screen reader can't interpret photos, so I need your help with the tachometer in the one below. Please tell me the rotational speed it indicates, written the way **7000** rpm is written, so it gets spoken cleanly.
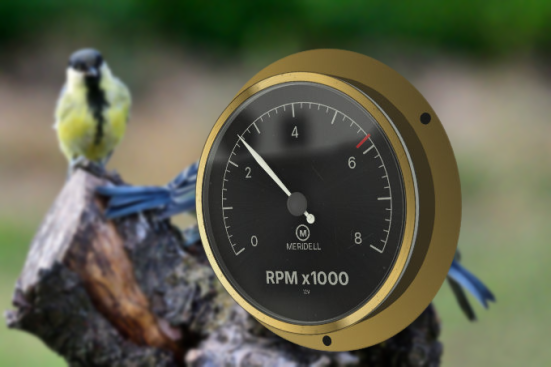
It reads **2600** rpm
